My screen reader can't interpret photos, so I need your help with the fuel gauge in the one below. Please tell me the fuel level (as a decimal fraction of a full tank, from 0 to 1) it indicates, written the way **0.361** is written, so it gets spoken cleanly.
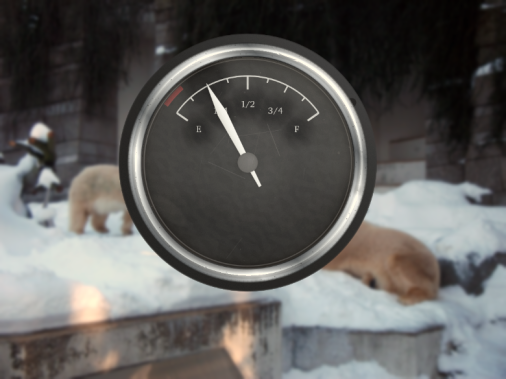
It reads **0.25**
